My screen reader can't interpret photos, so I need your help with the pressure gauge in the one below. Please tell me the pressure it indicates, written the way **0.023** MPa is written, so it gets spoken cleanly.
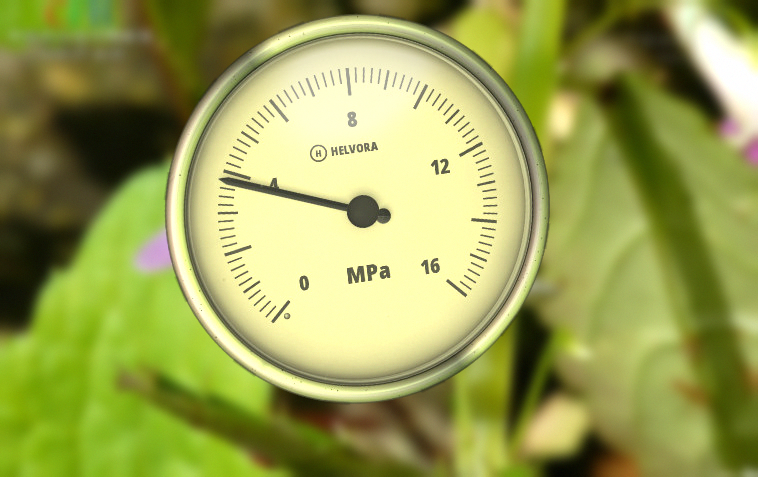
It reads **3.8** MPa
